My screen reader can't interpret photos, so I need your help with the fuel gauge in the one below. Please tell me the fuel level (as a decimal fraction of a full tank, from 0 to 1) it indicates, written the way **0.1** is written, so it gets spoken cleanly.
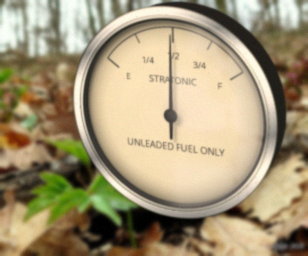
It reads **0.5**
